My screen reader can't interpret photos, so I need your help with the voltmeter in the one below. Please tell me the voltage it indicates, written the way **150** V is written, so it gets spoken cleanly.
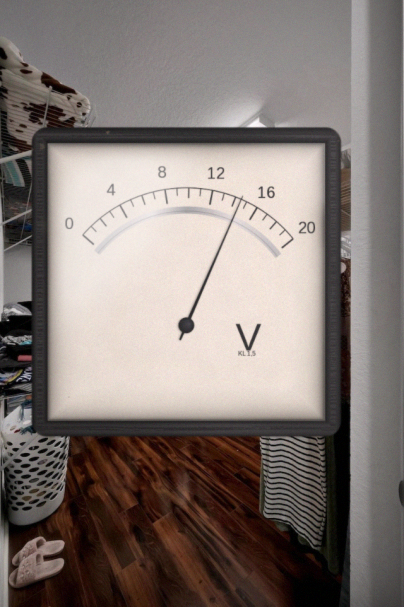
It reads **14.5** V
